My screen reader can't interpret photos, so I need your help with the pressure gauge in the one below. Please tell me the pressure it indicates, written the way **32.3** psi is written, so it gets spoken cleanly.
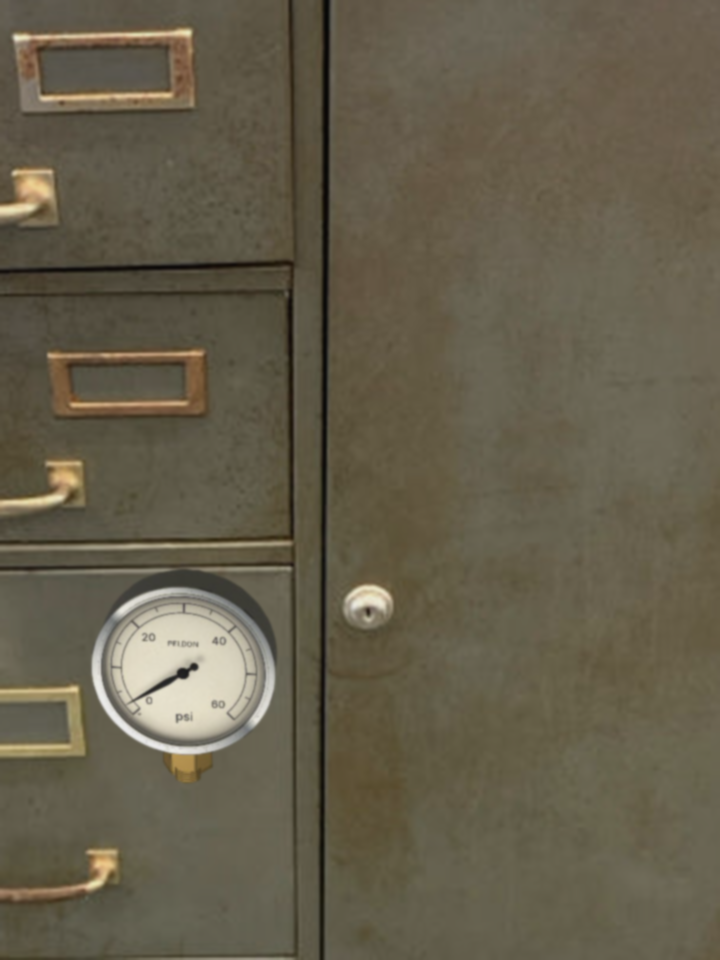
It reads **2.5** psi
